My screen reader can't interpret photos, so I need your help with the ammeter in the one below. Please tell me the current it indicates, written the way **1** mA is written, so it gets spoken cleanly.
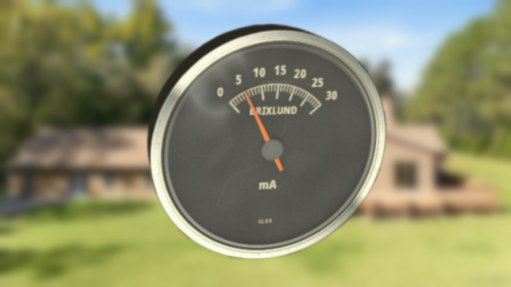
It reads **5** mA
